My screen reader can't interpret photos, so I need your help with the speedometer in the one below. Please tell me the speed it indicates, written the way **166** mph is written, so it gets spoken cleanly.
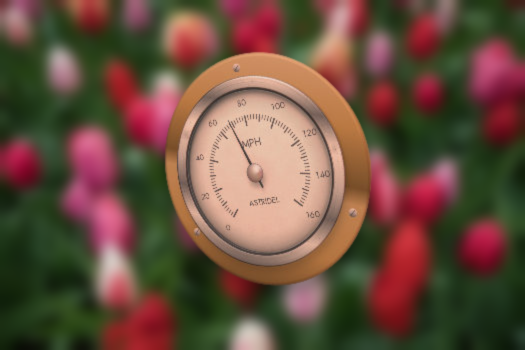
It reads **70** mph
